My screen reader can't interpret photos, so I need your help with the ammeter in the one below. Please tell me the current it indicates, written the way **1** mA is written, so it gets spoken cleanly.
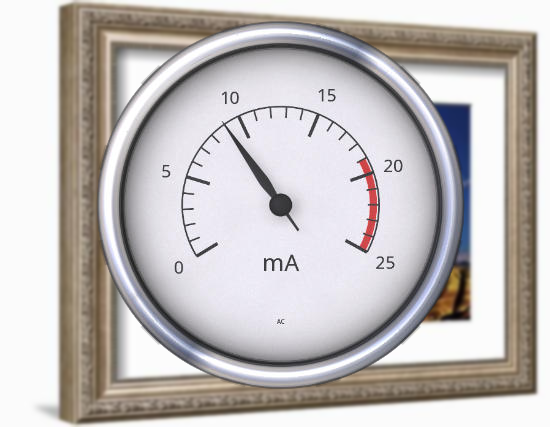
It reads **9** mA
